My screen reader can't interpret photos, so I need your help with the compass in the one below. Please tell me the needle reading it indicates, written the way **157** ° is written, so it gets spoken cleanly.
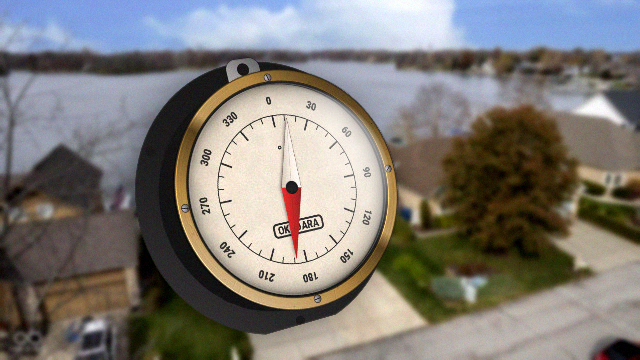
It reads **190** °
